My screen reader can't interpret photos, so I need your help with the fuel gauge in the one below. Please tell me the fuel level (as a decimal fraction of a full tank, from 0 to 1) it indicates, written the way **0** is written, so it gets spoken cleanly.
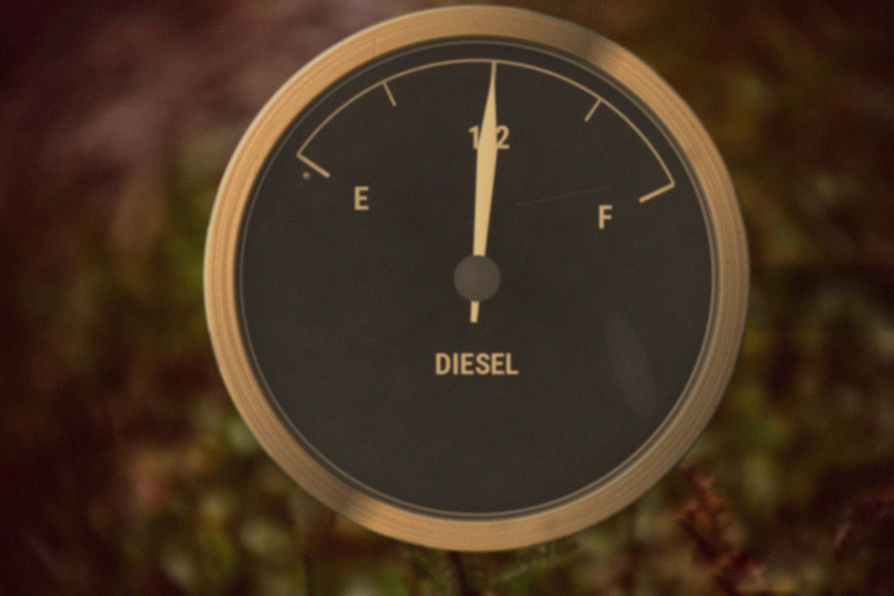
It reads **0.5**
